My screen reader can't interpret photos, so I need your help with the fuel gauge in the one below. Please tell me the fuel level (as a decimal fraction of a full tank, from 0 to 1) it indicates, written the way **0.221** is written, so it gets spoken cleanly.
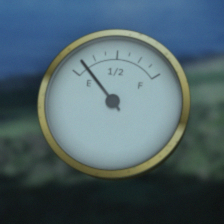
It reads **0.125**
